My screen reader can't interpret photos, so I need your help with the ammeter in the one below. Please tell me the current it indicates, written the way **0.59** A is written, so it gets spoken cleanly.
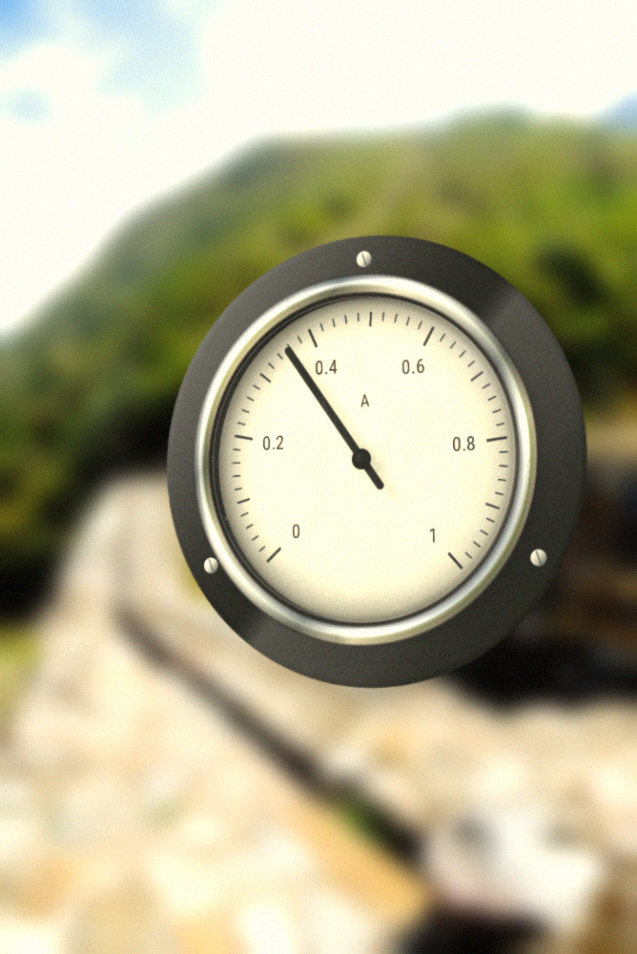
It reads **0.36** A
